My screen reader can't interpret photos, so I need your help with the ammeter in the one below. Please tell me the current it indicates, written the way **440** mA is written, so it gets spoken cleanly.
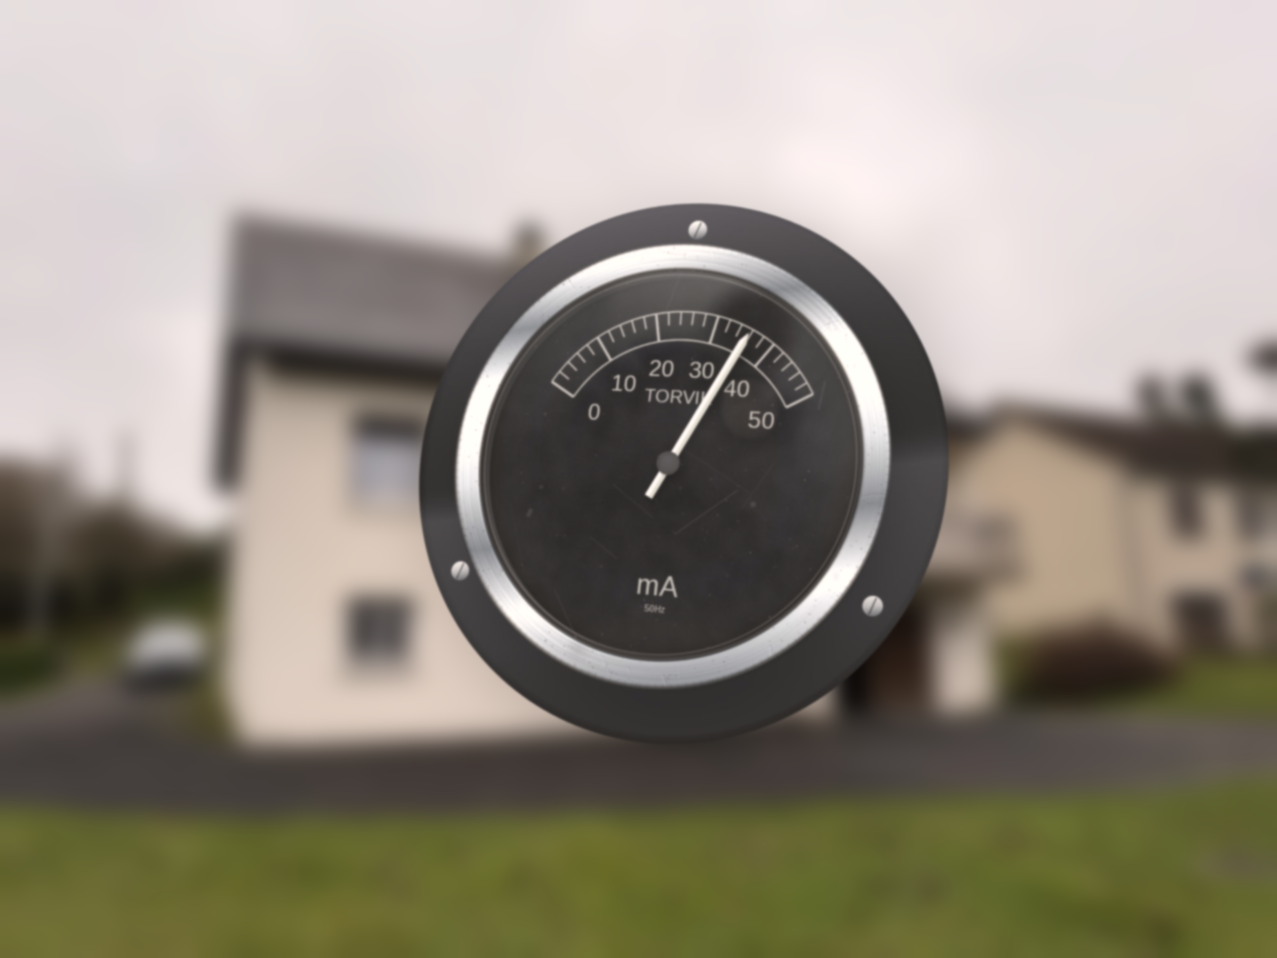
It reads **36** mA
